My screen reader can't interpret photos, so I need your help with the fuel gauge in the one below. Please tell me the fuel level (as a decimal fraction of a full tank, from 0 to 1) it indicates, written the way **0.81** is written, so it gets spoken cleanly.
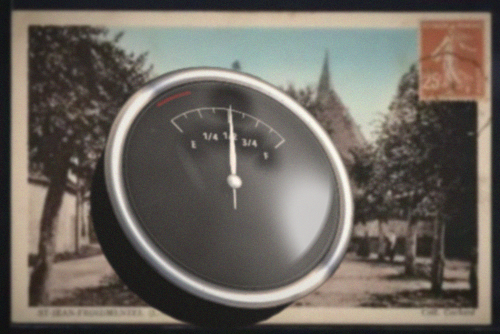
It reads **0.5**
